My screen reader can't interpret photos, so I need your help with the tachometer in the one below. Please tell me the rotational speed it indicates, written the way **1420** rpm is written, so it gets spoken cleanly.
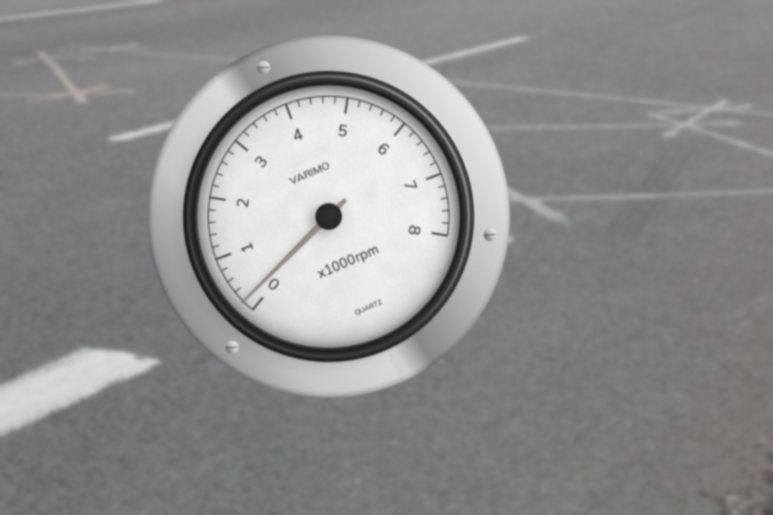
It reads **200** rpm
